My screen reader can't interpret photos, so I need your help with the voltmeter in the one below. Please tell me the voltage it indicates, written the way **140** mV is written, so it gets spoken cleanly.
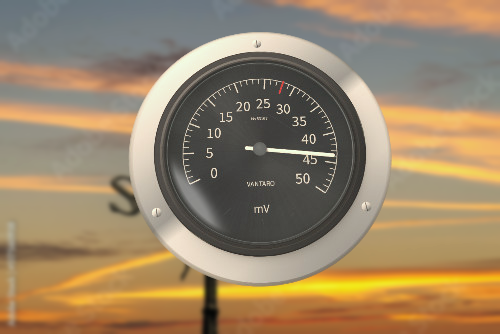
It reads **44** mV
